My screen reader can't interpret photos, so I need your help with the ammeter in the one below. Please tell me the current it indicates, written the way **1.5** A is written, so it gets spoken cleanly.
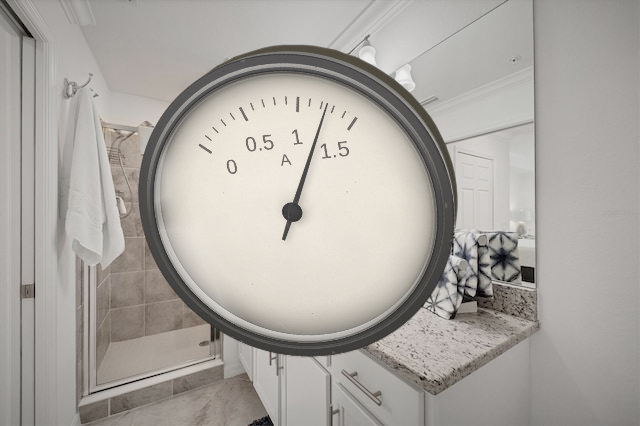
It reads **1.25** A
